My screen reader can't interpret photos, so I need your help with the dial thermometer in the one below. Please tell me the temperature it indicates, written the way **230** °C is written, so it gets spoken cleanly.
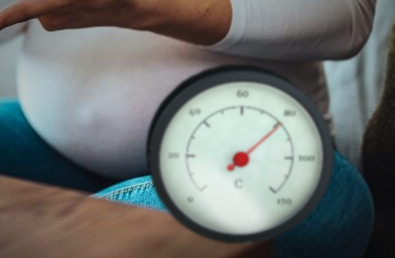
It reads **80** °C
